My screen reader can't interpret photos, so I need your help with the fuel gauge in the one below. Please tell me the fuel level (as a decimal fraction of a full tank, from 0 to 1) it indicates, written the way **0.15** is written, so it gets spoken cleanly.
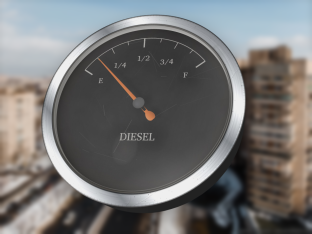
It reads **0.125**
